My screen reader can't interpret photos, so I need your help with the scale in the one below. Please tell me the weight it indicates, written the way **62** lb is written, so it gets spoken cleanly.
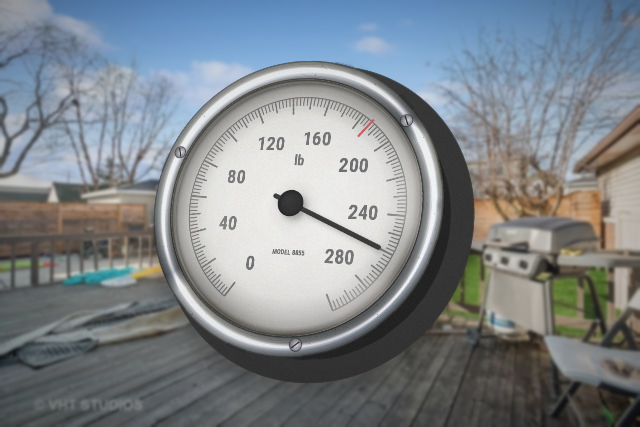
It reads **260** lb
